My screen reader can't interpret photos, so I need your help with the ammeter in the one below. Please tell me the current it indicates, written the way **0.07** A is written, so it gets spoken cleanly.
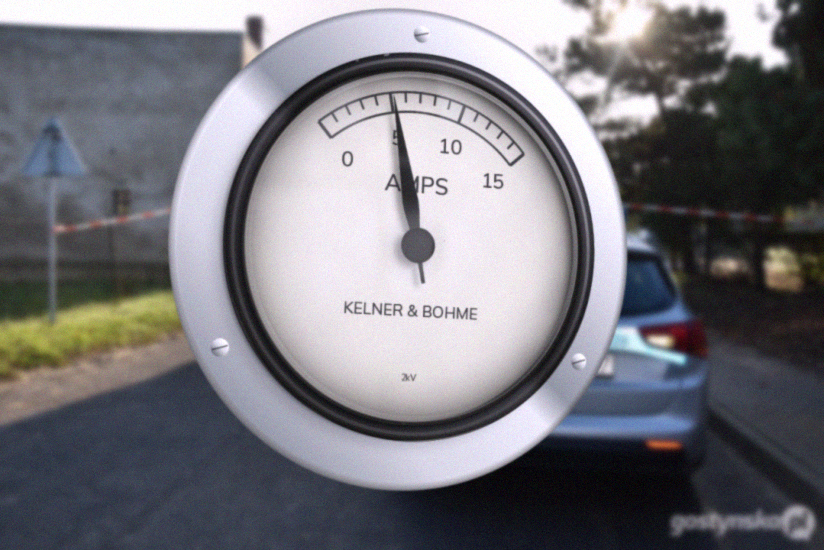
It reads **5** A
